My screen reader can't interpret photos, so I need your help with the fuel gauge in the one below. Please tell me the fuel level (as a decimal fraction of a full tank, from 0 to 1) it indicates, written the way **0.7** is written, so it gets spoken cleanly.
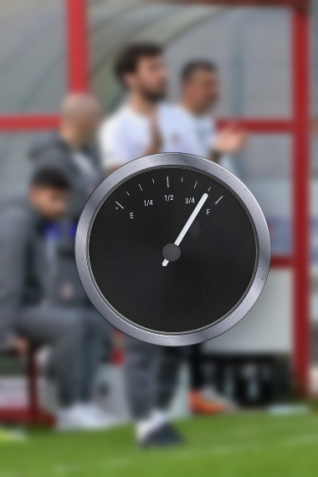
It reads **0.875**
